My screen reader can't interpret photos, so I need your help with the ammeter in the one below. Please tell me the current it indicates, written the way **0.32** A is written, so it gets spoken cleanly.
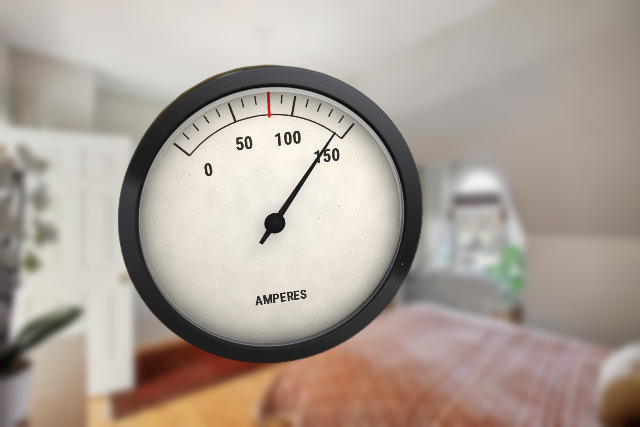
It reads **140** A
